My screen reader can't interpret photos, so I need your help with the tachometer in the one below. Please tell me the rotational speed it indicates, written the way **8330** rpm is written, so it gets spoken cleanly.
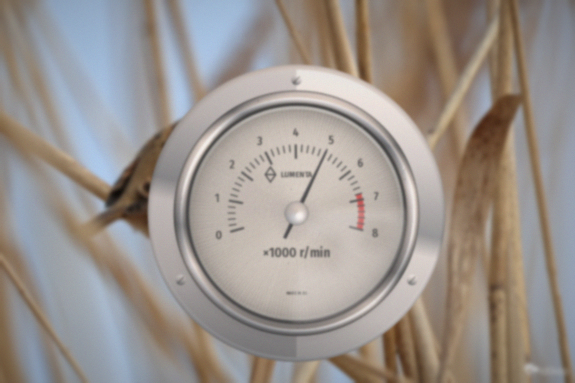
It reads **5000** rpm
